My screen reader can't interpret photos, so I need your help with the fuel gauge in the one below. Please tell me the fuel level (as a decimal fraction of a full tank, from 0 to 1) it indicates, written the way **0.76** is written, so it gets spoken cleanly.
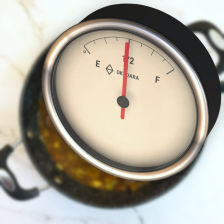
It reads **0.5**
